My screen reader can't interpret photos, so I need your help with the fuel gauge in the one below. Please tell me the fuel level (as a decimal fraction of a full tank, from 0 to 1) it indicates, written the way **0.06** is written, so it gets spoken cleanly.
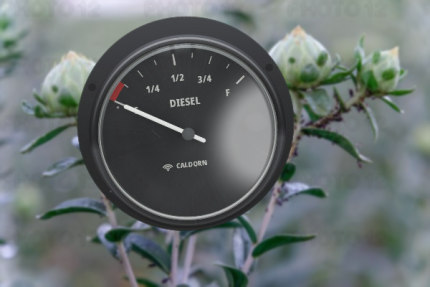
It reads **0**
